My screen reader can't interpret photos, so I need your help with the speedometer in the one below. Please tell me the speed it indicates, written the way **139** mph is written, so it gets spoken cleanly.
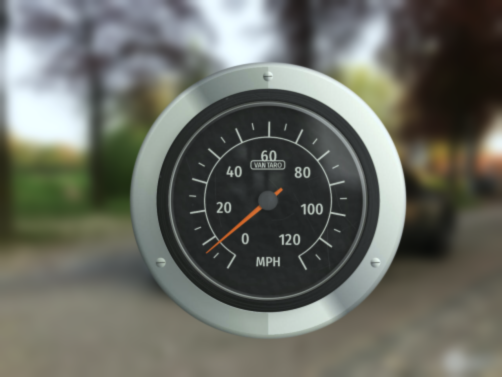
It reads **7.5** mph
